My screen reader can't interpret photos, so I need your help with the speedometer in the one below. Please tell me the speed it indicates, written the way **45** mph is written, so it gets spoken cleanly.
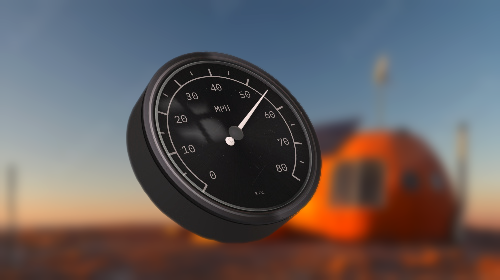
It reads **55** mph
